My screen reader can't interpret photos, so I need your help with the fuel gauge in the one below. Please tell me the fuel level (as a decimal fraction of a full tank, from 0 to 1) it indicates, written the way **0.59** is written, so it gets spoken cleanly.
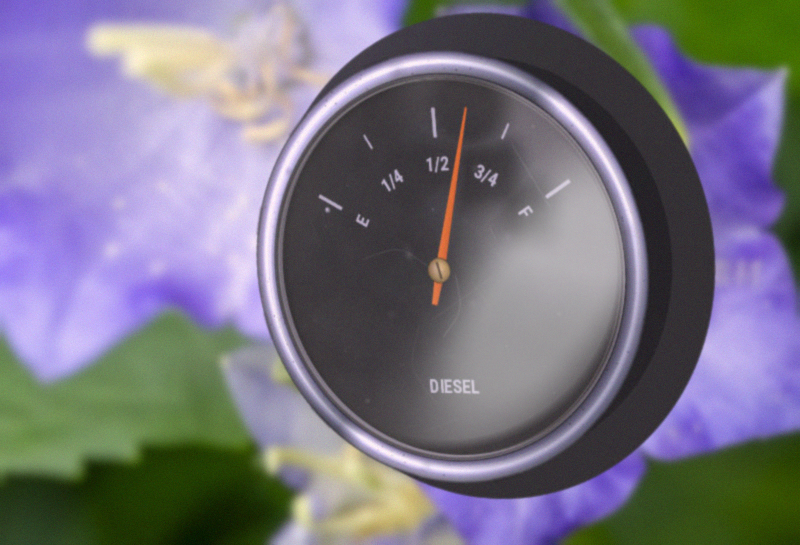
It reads **0.625**
